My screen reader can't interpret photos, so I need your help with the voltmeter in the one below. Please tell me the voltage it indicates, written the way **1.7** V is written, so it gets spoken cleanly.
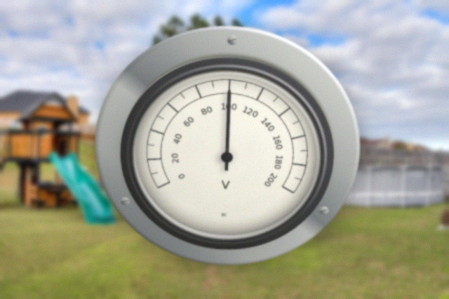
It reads **100** V
